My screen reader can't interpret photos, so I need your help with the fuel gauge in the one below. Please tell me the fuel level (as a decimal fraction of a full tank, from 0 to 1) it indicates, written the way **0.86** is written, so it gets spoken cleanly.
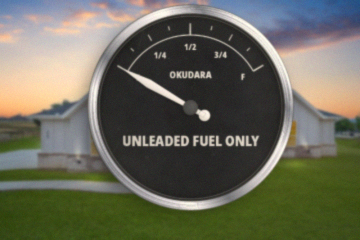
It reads **0**
